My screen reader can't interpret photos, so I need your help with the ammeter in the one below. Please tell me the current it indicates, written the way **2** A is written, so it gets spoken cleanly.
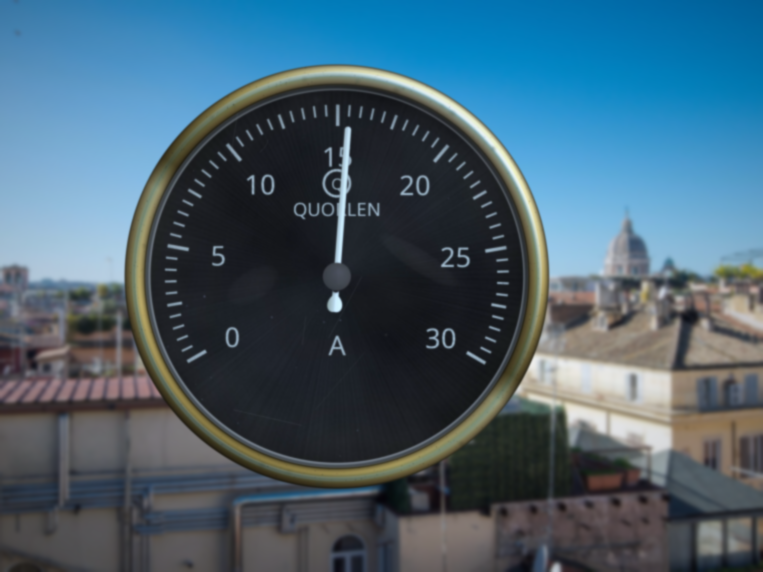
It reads **15.5** A
